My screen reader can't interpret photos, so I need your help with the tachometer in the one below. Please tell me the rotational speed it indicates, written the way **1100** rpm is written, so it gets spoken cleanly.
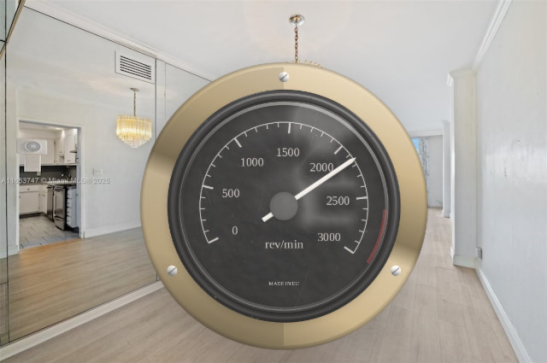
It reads **2150** rpm
